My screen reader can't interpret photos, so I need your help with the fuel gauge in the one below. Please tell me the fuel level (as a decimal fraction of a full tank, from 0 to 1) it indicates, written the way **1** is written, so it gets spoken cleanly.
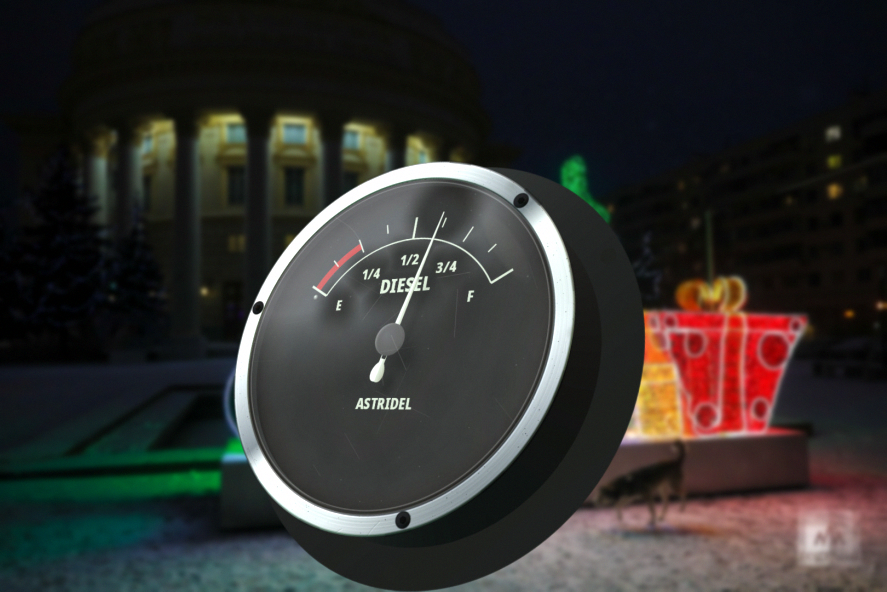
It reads **0.625**
